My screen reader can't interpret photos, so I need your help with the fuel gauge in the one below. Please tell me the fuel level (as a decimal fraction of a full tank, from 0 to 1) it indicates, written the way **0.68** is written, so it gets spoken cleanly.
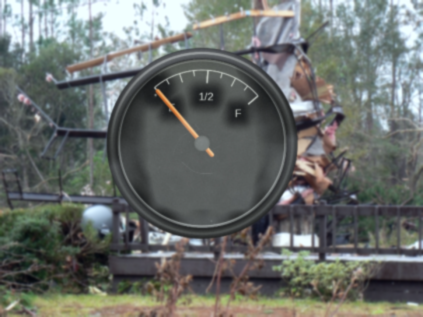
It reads **0**
